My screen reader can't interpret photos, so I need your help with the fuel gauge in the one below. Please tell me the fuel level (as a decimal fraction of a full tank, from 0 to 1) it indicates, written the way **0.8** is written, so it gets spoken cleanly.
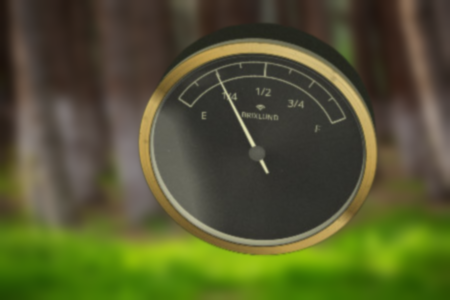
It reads **0.25**
